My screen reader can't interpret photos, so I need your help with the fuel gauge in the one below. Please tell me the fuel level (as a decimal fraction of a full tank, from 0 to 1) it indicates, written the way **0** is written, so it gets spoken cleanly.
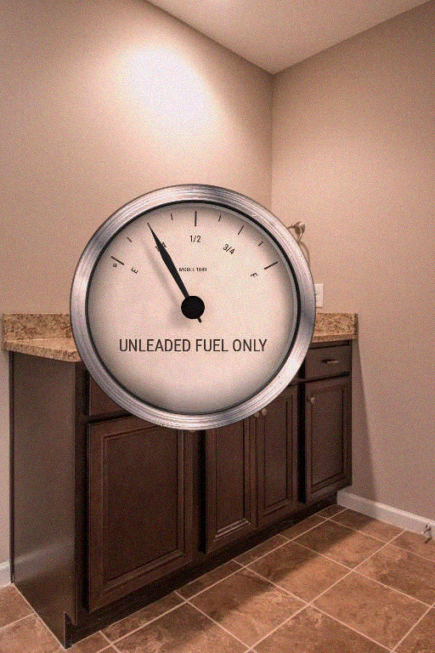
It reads **0.25**
